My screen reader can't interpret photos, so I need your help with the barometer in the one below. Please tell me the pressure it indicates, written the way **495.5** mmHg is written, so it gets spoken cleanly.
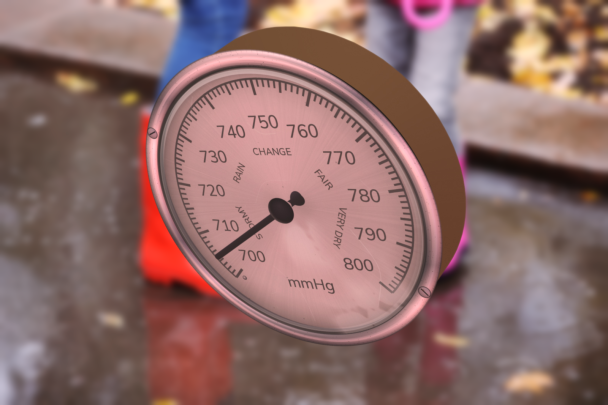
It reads **705** mmHg
